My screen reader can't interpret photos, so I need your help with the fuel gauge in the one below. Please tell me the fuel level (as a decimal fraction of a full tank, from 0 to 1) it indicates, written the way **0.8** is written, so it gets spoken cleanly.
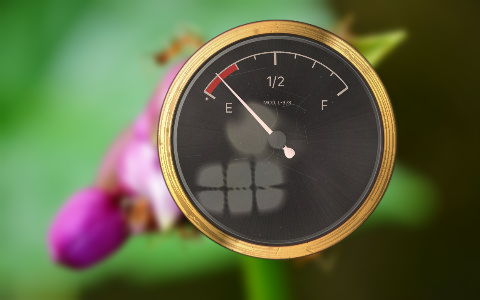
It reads **0.125**
